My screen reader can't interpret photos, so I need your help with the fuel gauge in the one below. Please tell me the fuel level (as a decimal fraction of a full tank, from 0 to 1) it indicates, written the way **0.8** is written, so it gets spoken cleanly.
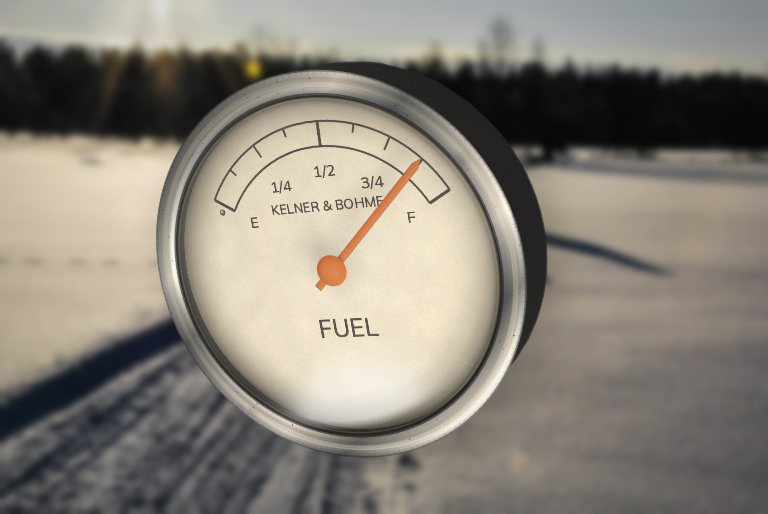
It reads **0.875**
